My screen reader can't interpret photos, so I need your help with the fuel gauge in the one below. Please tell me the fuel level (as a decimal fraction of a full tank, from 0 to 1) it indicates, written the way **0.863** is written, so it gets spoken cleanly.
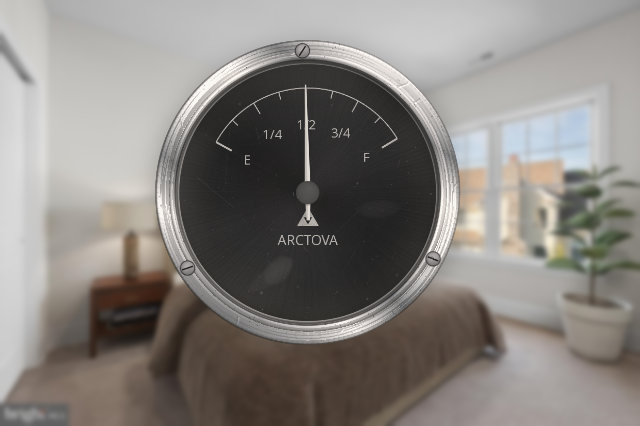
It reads **0.5**
